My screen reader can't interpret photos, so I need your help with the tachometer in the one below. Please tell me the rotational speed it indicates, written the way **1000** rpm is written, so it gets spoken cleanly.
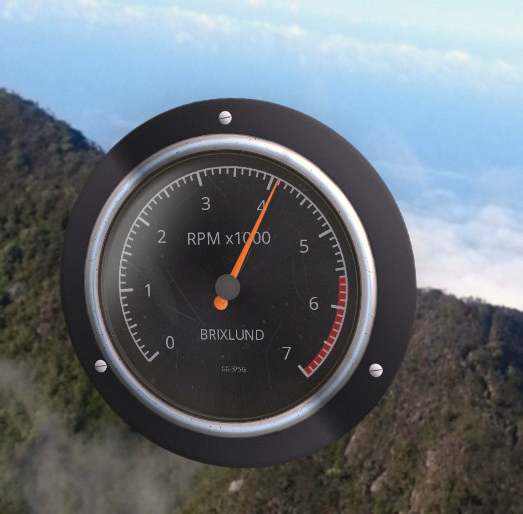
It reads **4100** rpm
